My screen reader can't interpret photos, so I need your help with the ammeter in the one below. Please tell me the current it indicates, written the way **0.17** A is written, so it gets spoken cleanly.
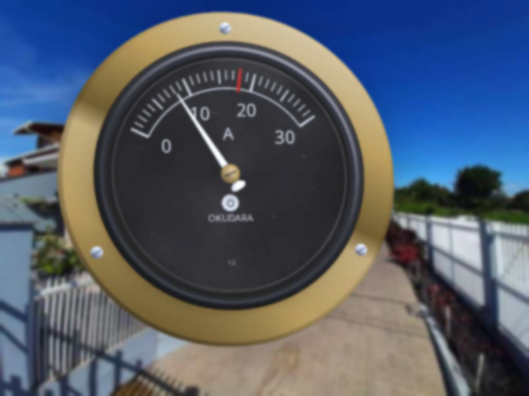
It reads **8** A
